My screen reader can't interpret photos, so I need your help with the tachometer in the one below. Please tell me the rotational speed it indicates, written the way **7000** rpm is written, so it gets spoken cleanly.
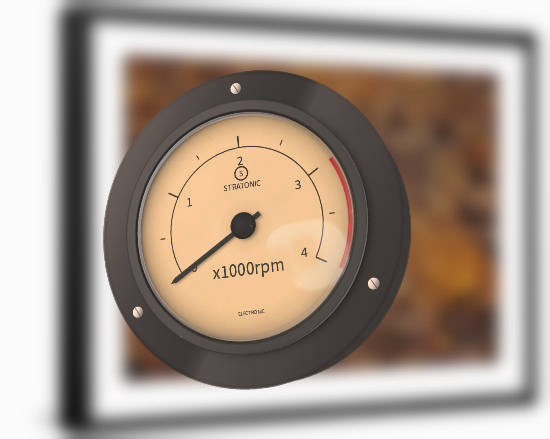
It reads **0** rpm
